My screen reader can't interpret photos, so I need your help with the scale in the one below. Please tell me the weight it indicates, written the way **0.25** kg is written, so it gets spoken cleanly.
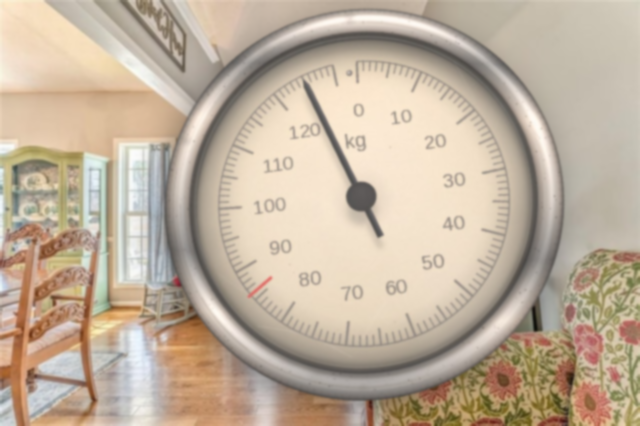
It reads **125** kg
